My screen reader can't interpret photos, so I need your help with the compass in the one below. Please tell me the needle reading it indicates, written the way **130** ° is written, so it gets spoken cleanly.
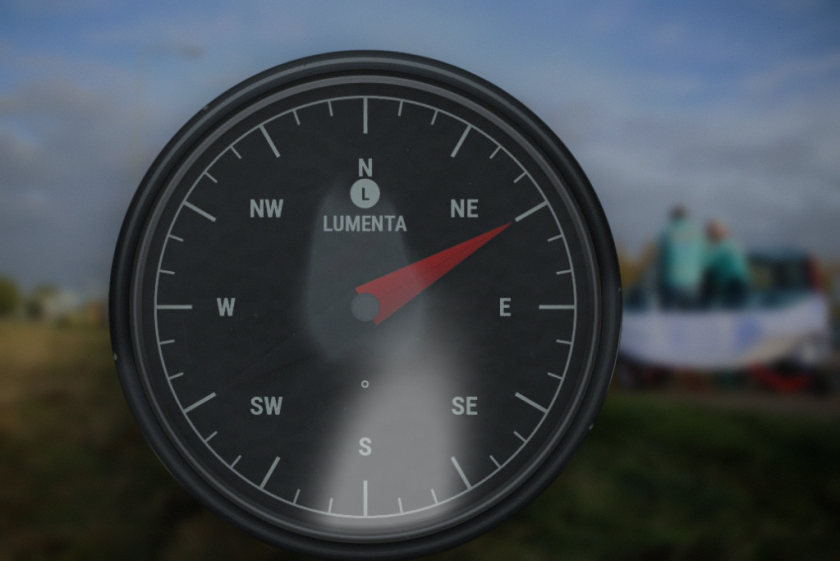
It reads **60** °
